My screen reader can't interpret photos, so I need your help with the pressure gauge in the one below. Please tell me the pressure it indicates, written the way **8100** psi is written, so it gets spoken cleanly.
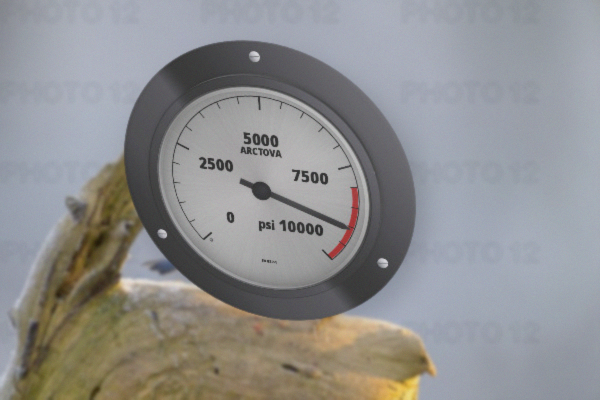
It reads **9000** psi
